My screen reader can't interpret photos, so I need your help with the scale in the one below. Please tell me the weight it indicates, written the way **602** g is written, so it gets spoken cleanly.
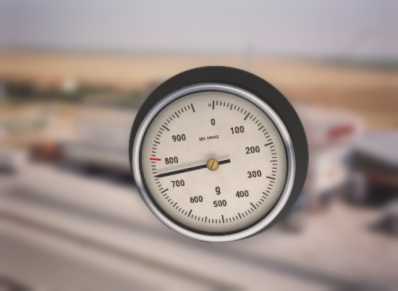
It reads **750** g
